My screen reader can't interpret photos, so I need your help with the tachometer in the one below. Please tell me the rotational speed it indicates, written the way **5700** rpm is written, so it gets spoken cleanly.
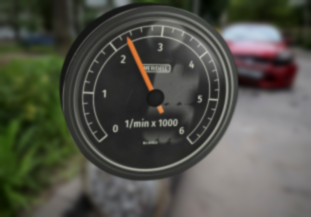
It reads **2300** rpm
